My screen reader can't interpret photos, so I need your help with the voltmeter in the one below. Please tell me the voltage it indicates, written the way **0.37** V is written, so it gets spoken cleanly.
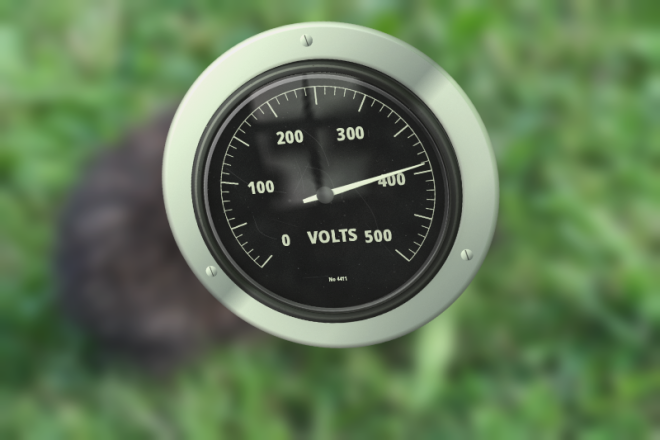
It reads **390** V
